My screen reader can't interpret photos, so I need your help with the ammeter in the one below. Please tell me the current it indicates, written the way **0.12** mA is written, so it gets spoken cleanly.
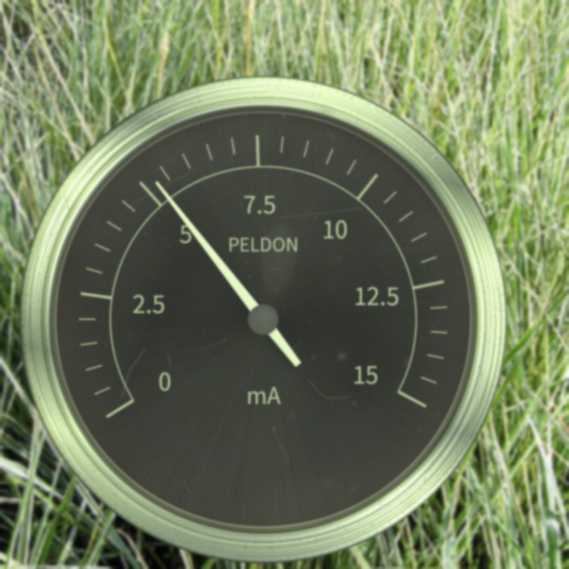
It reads **5.25** mA
